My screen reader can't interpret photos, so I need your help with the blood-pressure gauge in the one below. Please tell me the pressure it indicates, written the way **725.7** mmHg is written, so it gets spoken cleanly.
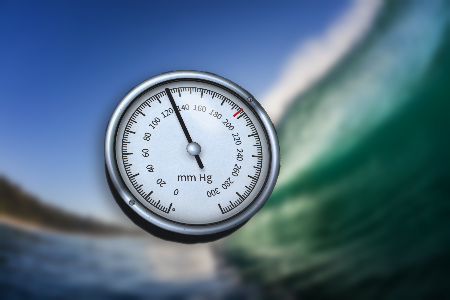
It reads **130** mmHg
